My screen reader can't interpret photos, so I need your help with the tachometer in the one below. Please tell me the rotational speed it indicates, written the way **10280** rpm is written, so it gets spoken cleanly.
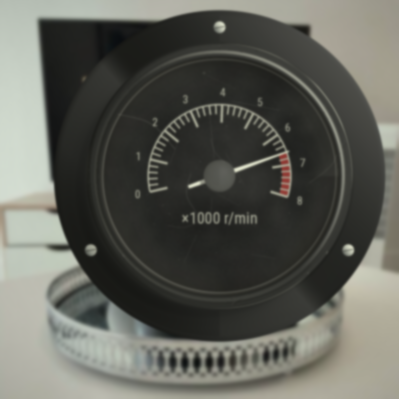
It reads **6600** rpm
